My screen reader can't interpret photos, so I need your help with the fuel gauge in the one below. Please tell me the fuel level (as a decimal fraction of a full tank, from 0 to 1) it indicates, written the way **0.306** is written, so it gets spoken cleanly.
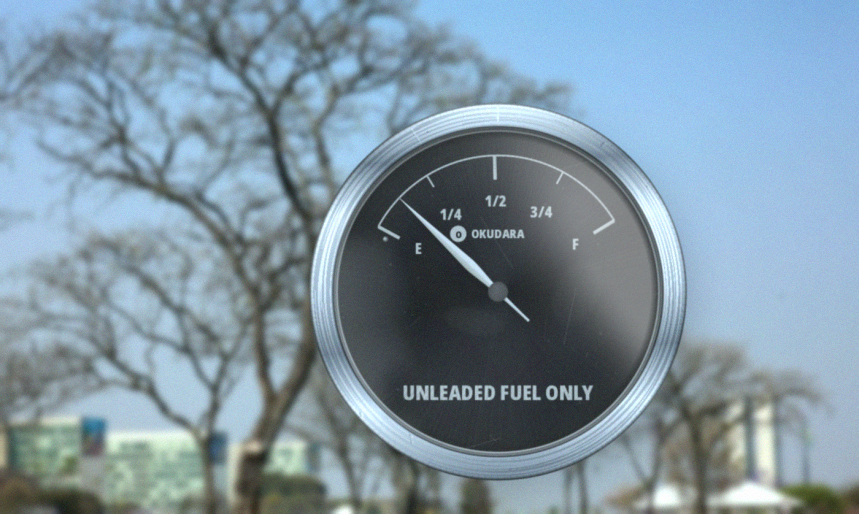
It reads **0.125**
